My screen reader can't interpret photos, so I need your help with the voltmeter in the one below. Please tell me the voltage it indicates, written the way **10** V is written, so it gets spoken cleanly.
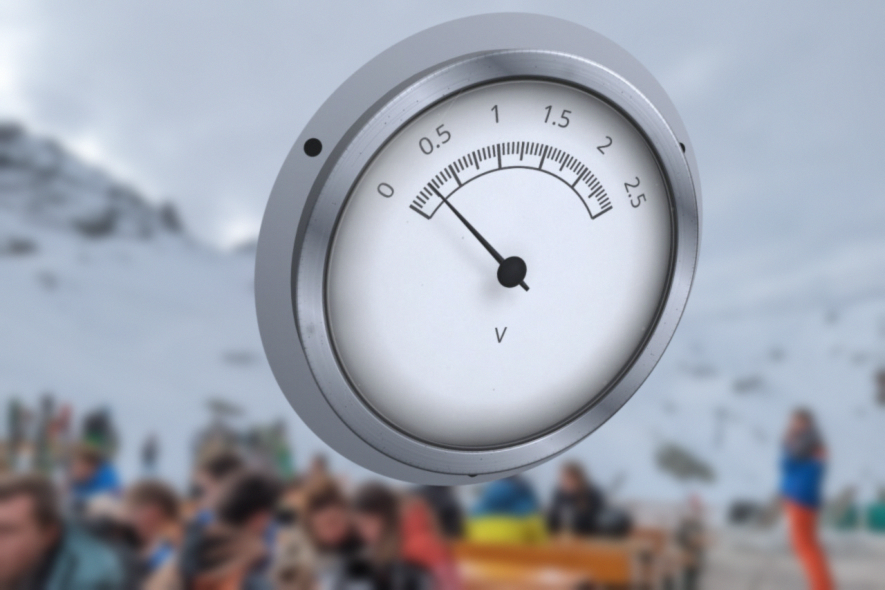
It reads **0.25** V
